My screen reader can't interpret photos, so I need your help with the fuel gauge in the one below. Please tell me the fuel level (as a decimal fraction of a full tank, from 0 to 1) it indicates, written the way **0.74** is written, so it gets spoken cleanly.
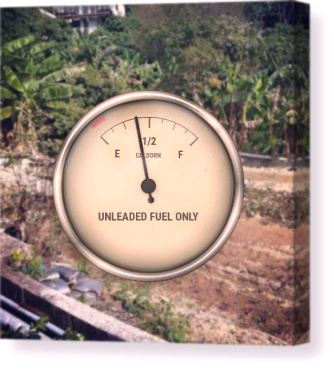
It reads **0.375**
